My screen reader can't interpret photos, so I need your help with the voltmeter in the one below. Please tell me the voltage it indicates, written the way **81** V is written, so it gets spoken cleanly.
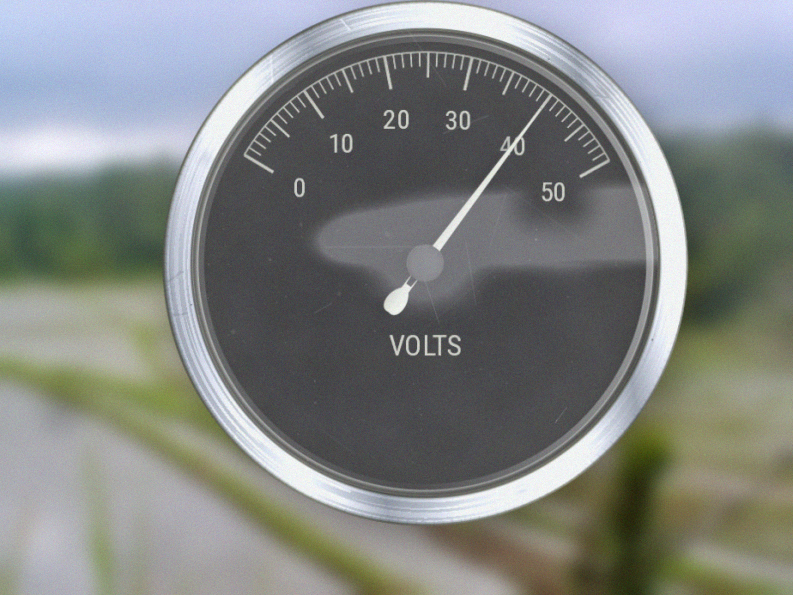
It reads **40** V
